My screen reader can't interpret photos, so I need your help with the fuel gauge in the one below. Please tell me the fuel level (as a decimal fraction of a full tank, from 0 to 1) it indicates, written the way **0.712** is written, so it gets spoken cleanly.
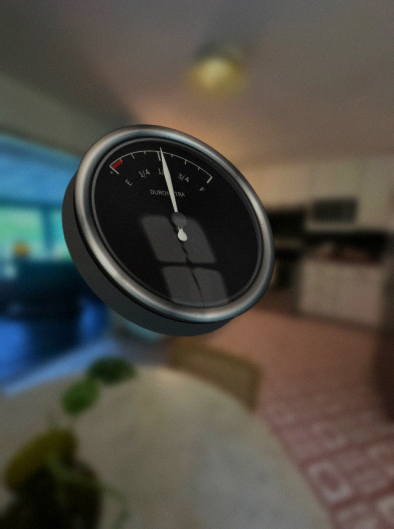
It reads **0.5**
